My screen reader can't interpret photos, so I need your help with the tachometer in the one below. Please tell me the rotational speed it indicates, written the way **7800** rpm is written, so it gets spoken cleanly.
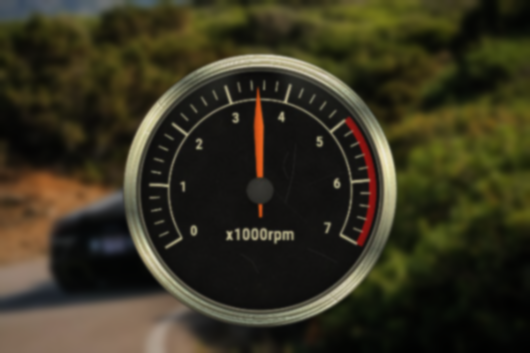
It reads **3500** rpm
